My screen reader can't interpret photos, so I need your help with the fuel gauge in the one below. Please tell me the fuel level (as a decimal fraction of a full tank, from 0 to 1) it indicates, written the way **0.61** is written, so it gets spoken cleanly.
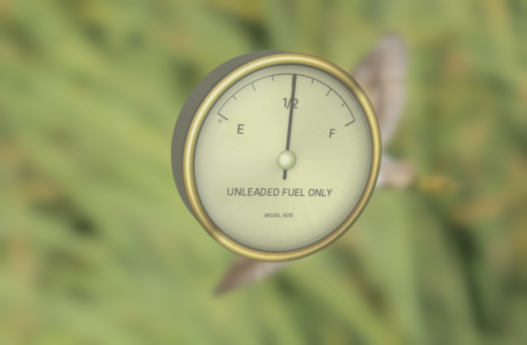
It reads **0.5**
